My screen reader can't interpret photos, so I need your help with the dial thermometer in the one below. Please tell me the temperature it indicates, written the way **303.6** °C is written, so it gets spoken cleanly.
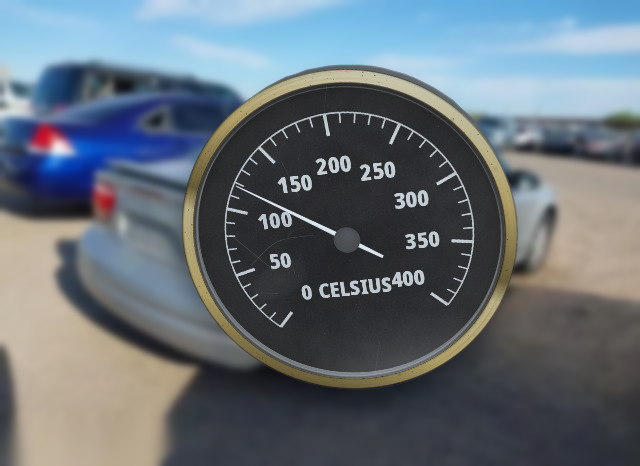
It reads **120** °C
